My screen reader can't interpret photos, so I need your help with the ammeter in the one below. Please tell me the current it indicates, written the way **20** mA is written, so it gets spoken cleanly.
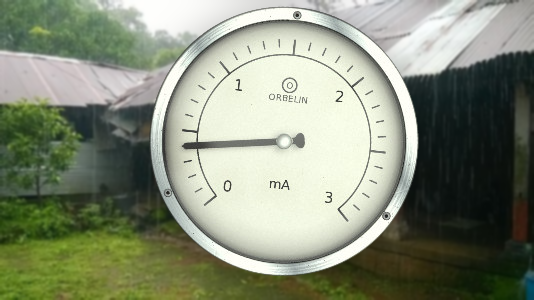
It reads **0.4** mA
